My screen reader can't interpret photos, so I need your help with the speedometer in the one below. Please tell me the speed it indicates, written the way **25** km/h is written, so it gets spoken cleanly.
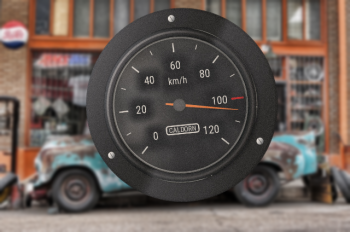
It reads **105** km/h
